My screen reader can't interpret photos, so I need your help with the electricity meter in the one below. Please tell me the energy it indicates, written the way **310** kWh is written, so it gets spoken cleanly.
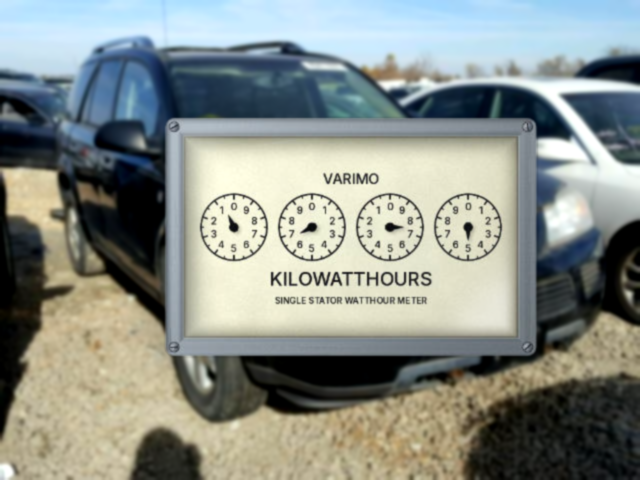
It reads **675** kWh
